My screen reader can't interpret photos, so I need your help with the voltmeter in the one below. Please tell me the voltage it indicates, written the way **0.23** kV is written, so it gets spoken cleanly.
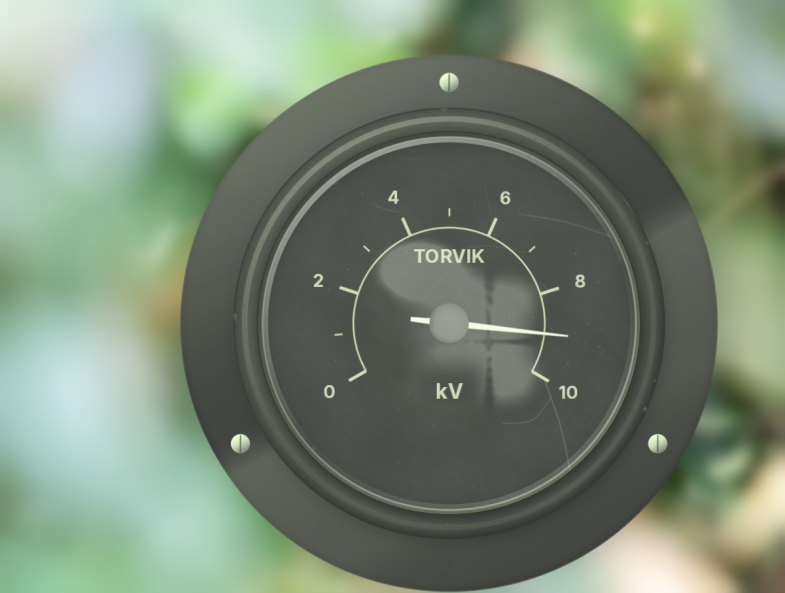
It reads **9** kV
